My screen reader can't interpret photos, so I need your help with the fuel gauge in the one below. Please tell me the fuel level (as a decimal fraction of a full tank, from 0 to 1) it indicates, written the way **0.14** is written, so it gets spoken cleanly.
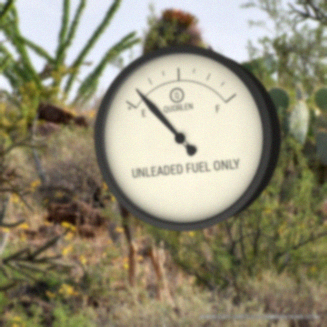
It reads **0.125**
